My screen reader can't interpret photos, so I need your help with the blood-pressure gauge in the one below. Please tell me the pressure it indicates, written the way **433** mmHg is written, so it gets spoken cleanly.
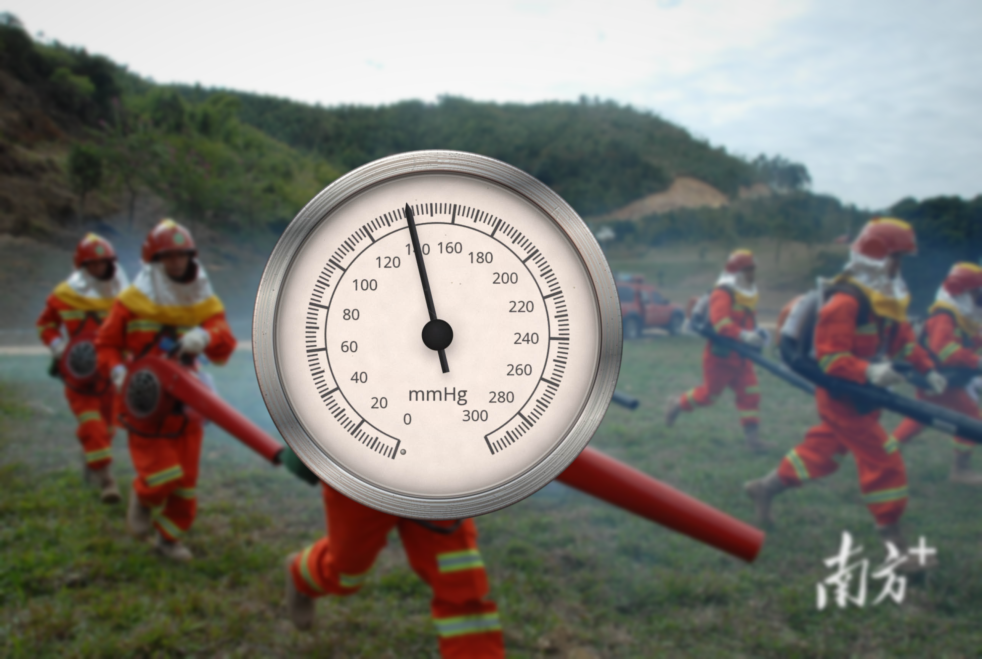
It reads **140** mmHg
